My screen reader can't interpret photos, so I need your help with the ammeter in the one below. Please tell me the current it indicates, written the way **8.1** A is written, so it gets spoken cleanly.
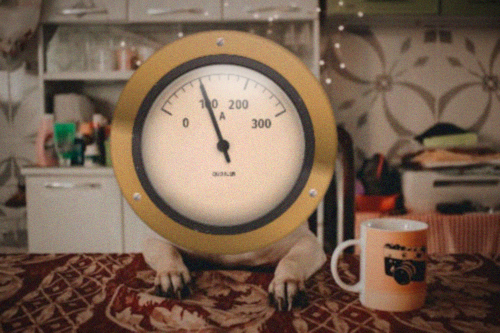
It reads **100** A
